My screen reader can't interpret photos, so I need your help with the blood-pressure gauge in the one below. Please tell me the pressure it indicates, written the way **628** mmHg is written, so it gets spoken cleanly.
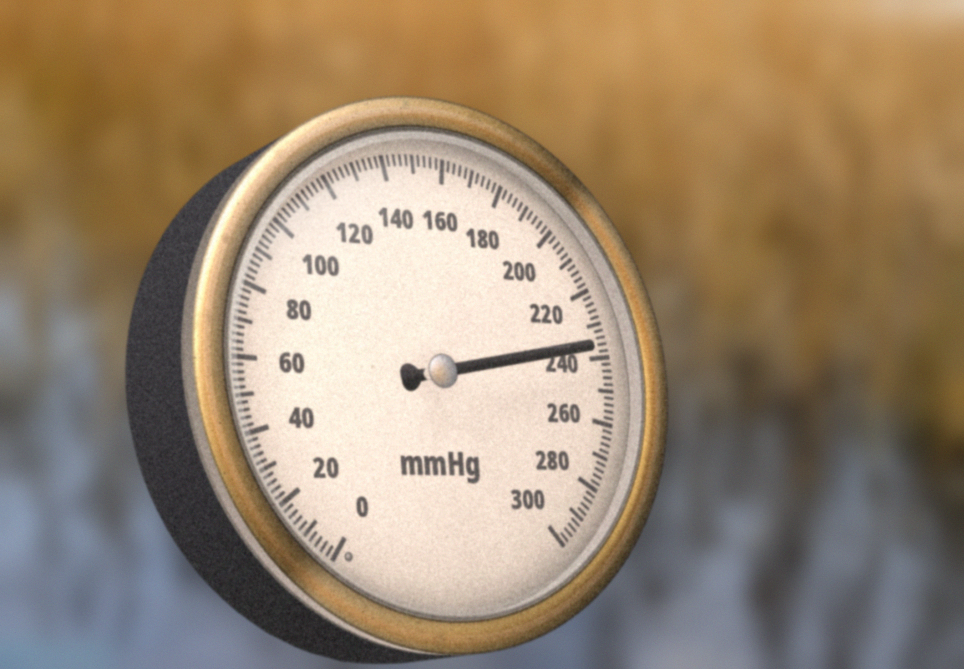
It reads **236** mmHg
